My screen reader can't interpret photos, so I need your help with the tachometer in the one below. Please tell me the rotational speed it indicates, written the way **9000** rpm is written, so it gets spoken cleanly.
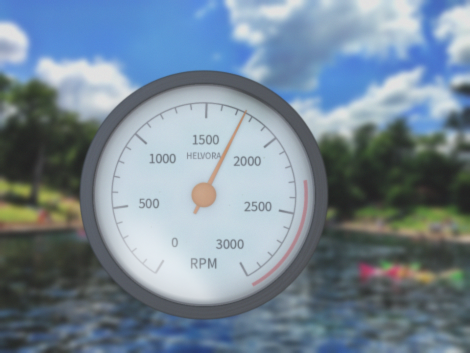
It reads **1750** rpm
